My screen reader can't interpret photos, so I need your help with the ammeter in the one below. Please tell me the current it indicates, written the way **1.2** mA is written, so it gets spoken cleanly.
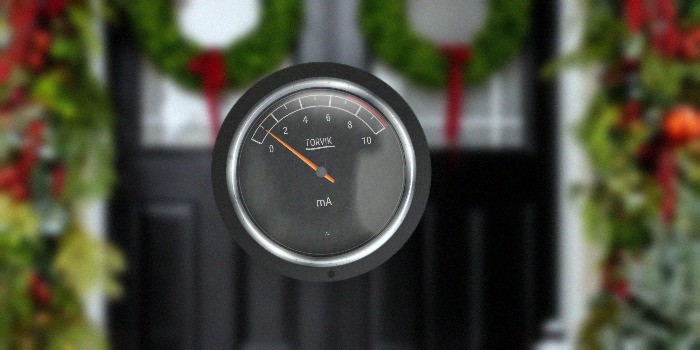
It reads **1** mA
